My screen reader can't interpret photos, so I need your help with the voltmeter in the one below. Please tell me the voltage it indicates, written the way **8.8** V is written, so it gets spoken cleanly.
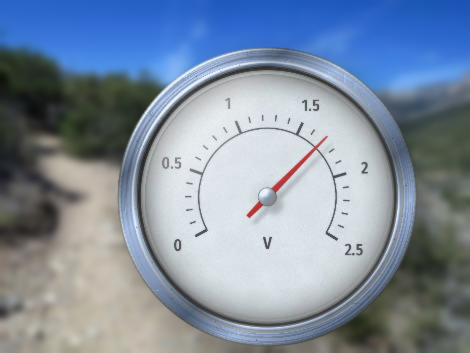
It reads **1.7** V
